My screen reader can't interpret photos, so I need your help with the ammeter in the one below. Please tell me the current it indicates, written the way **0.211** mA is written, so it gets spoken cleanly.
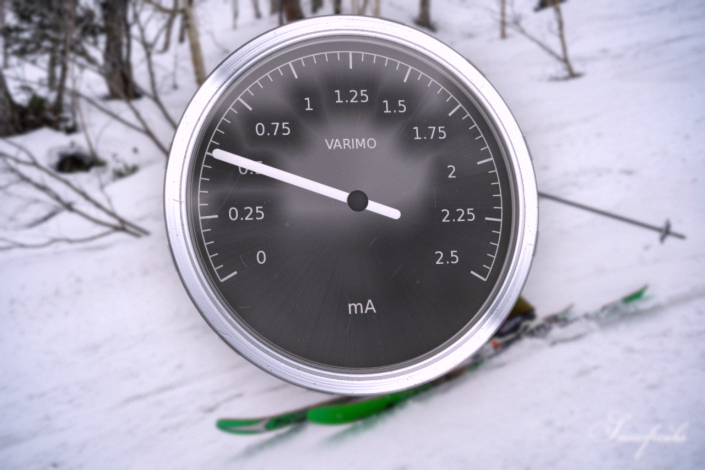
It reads **0.5** mA
